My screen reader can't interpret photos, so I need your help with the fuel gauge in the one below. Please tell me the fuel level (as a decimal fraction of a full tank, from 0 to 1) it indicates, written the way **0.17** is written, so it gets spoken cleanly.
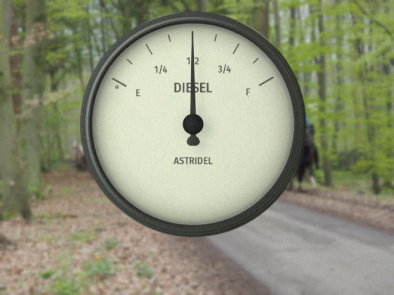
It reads **0.5**
